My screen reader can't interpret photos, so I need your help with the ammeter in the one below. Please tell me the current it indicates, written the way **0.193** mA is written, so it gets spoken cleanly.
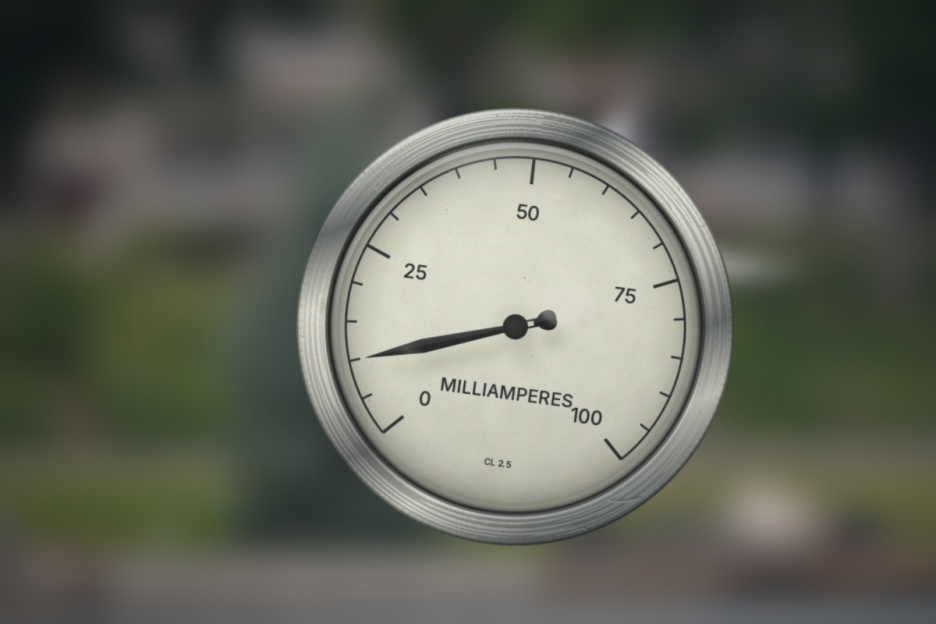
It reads **10** mA
